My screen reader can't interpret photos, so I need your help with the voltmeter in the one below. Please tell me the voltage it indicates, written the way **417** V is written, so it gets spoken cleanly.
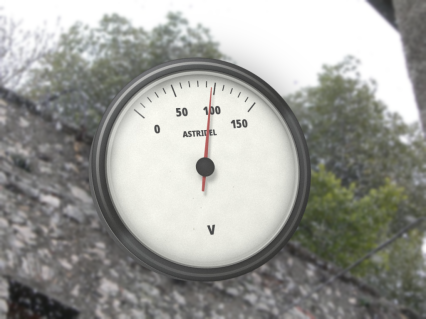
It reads **95** V
